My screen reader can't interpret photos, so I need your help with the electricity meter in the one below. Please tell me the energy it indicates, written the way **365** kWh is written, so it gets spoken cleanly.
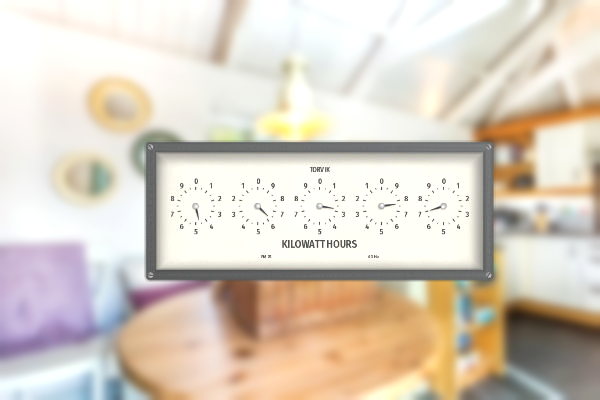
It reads **46277** kWh
